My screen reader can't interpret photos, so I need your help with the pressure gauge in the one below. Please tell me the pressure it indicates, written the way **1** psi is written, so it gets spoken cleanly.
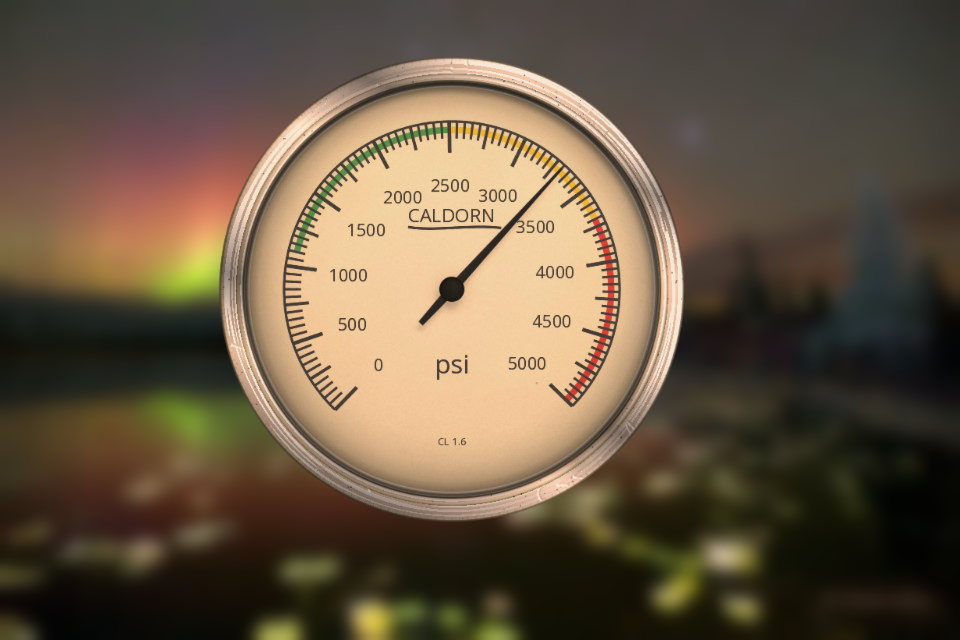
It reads **3300** psi
